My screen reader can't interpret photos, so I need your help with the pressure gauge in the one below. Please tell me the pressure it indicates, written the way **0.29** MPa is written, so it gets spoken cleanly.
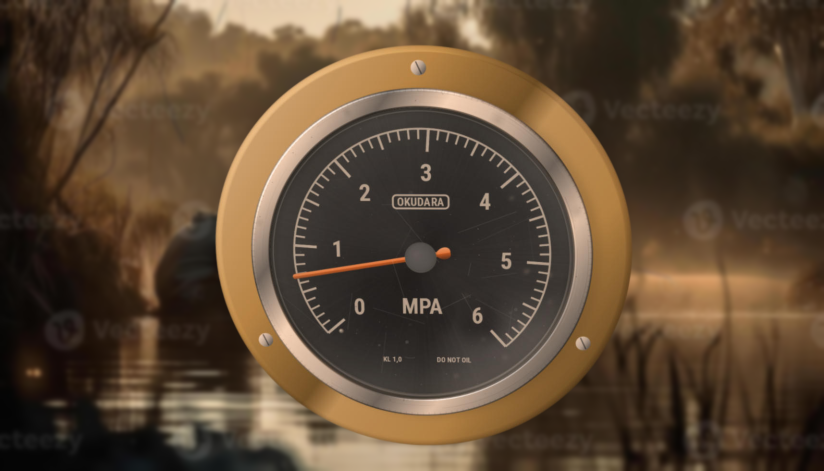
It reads **0.7** MPa
